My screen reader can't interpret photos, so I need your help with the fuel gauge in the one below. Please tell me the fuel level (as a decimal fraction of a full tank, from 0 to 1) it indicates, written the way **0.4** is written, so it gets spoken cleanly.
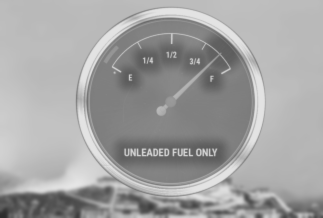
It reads **0.875**
